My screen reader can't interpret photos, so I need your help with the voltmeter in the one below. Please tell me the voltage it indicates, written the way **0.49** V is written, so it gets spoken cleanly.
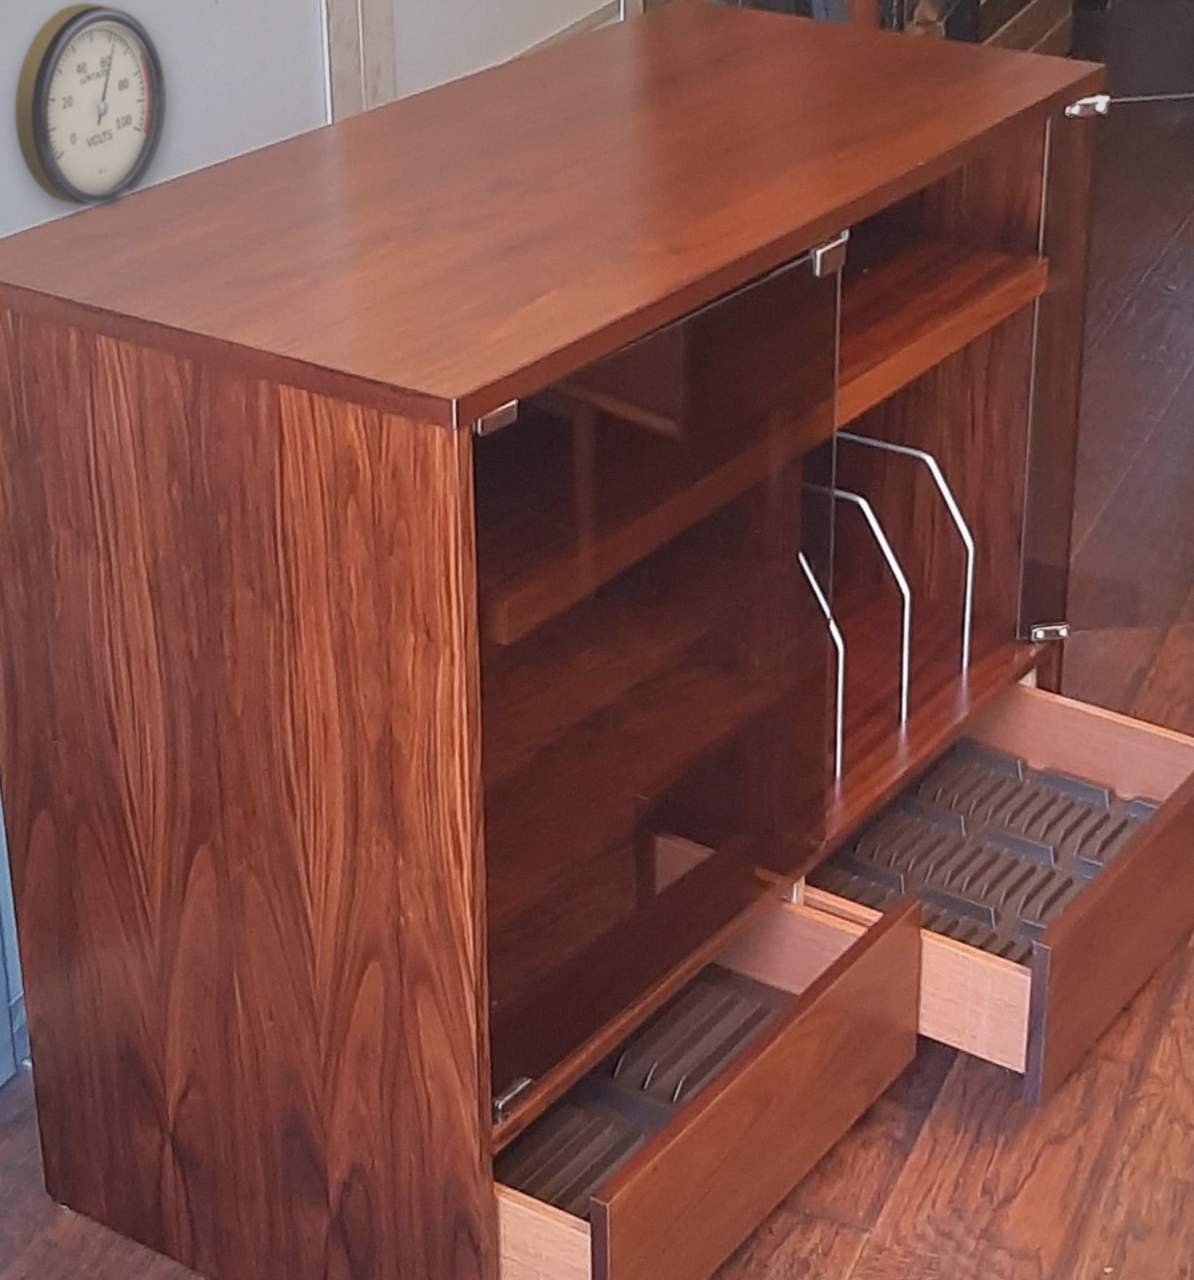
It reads **60** V
